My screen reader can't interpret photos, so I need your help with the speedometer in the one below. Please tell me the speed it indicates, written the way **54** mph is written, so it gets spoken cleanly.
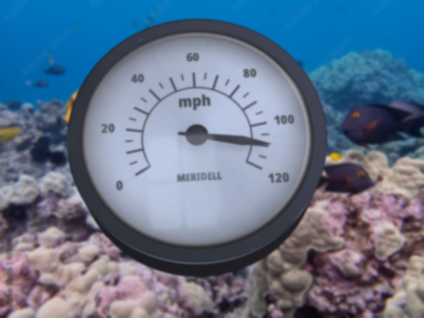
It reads **110** mph
